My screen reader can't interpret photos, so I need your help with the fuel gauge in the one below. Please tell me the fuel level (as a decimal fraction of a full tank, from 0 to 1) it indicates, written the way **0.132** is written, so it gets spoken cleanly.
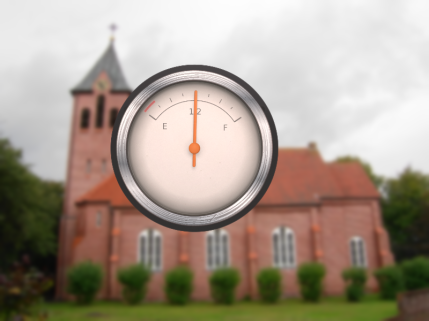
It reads **0.5**
